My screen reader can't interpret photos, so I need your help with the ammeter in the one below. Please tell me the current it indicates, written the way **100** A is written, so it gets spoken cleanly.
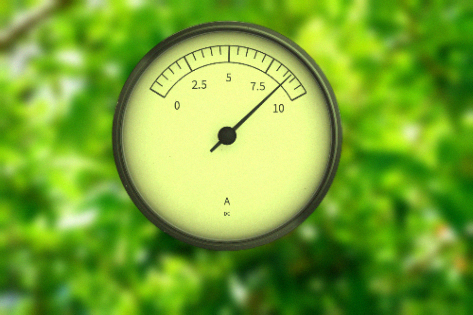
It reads **8.75** A
